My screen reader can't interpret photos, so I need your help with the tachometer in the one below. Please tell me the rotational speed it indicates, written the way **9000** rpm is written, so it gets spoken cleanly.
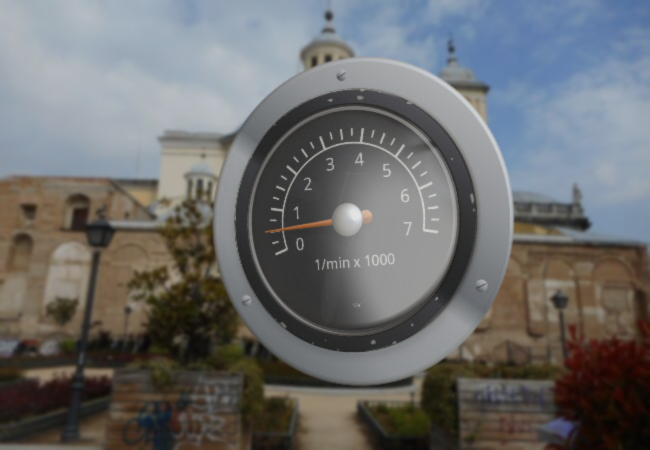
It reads **500** rpm
